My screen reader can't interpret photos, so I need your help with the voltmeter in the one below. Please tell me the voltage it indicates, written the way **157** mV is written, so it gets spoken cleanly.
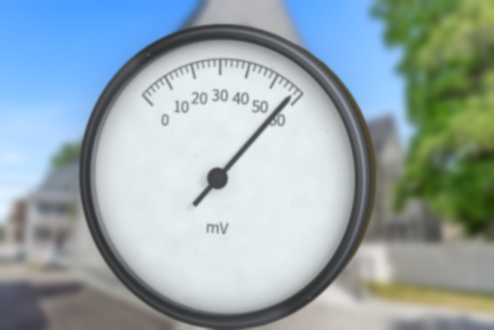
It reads **58** mV
